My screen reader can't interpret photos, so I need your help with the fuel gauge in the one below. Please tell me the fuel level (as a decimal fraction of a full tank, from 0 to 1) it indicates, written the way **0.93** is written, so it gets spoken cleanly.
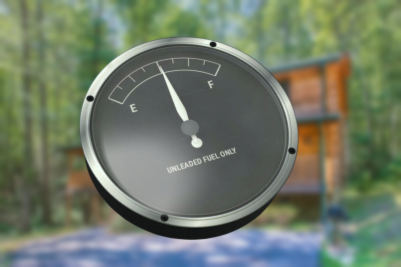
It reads **0.5**
